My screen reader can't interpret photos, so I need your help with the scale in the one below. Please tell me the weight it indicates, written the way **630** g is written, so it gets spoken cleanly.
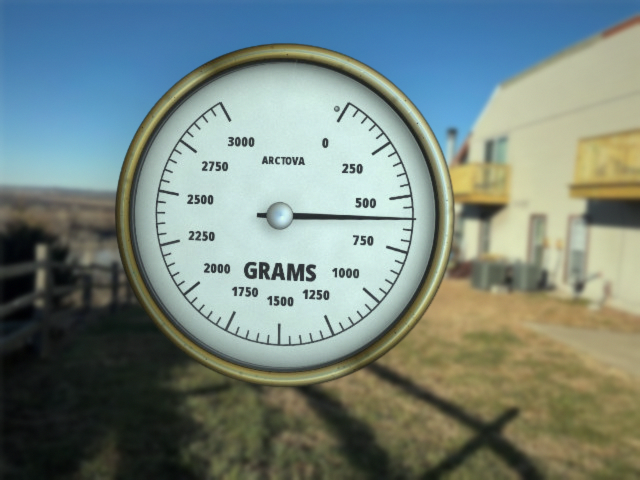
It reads **600** g
